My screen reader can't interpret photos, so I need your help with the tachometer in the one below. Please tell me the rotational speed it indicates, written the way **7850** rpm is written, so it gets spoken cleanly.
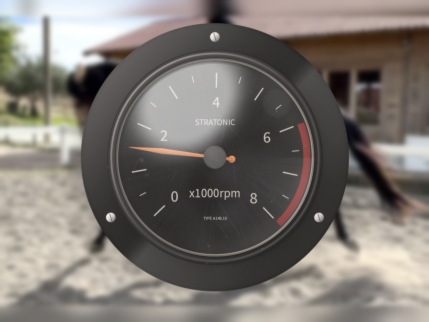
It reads **1500** rpm
